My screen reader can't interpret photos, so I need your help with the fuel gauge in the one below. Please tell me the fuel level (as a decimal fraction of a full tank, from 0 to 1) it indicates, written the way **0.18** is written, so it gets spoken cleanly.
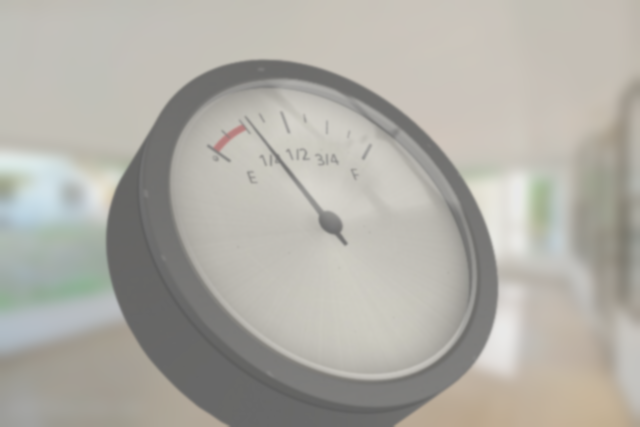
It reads **0.25**
